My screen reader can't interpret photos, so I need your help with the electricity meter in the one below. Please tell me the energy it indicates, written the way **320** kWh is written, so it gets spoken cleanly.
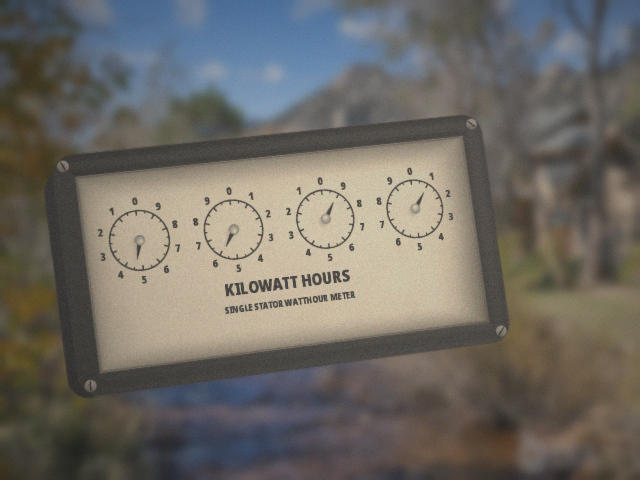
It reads **4591** kWh
